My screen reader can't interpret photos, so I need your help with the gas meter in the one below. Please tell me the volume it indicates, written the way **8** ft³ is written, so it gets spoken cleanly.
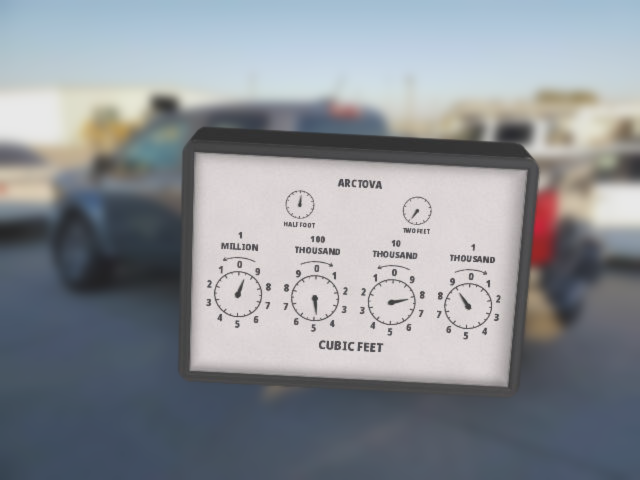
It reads **947900** ft³
